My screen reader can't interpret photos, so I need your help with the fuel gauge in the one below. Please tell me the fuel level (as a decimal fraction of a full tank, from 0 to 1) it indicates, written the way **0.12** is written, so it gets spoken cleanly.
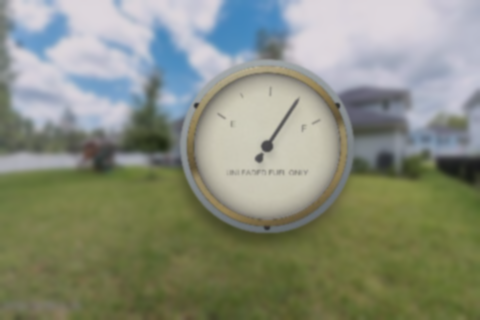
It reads **0.75**
